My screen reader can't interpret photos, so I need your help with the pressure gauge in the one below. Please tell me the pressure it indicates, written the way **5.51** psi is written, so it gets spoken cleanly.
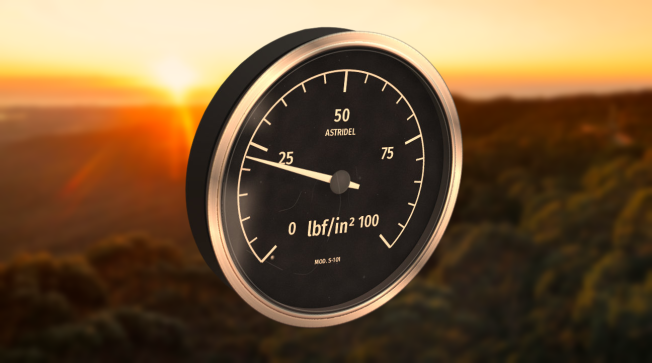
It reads **22.5** psi
